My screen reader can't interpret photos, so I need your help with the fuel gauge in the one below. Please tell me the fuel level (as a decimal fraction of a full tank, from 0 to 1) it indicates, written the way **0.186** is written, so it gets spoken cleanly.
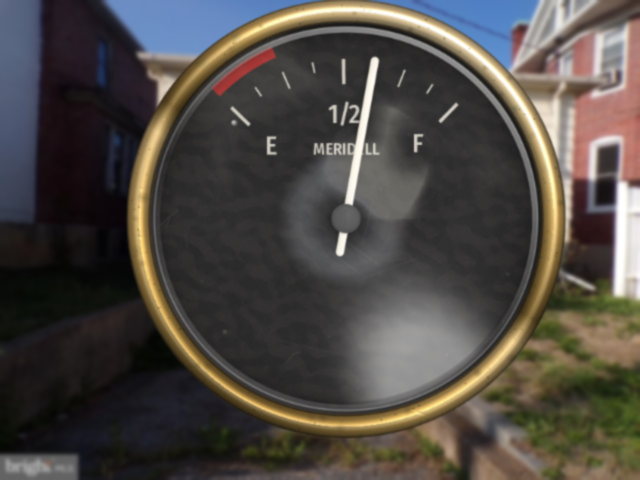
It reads **0.625**
